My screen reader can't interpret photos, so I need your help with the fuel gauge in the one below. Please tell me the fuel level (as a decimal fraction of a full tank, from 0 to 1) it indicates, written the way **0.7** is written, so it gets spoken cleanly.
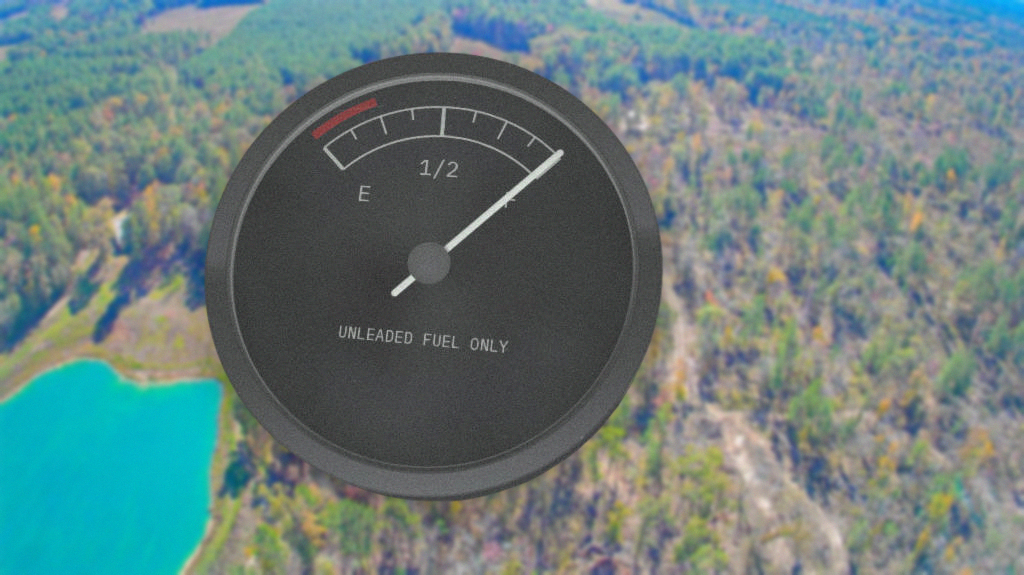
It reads **1**
